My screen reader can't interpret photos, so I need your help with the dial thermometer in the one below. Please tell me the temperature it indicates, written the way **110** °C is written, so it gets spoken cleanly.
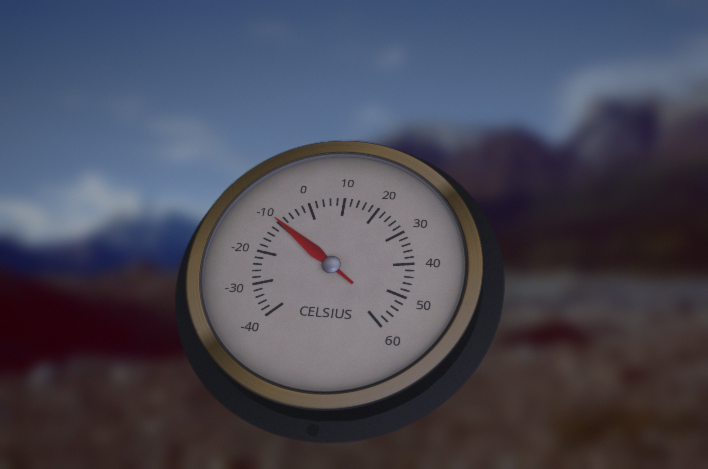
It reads **-10** °C
